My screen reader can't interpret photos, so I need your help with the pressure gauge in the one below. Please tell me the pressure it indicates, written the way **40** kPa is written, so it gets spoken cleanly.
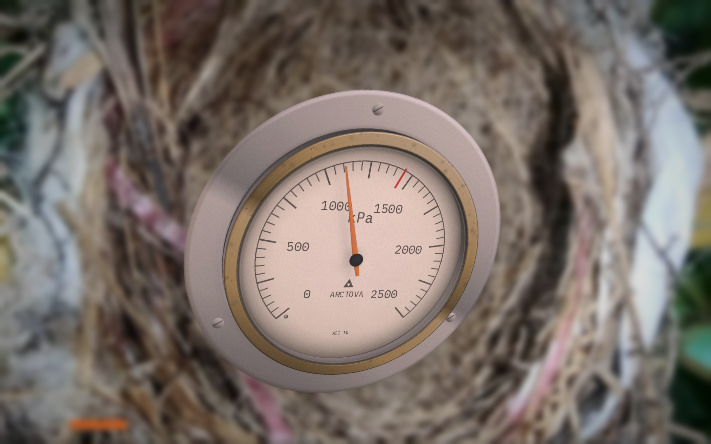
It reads **1100** kPa
